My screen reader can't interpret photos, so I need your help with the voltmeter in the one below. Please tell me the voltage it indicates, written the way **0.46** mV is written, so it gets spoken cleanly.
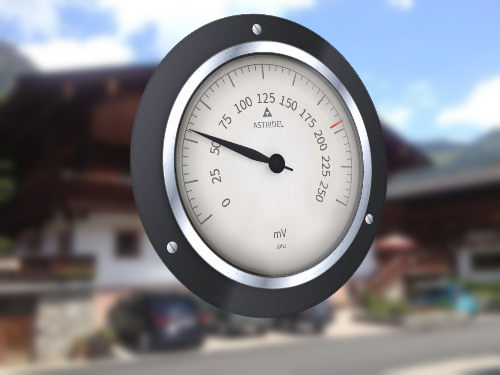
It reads **55** mV
